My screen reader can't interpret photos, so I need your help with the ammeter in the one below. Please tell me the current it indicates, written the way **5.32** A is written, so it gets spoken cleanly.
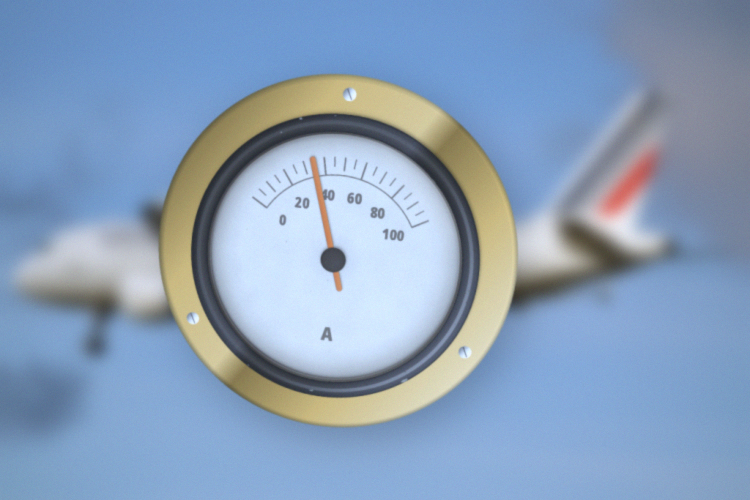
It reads **35** A
